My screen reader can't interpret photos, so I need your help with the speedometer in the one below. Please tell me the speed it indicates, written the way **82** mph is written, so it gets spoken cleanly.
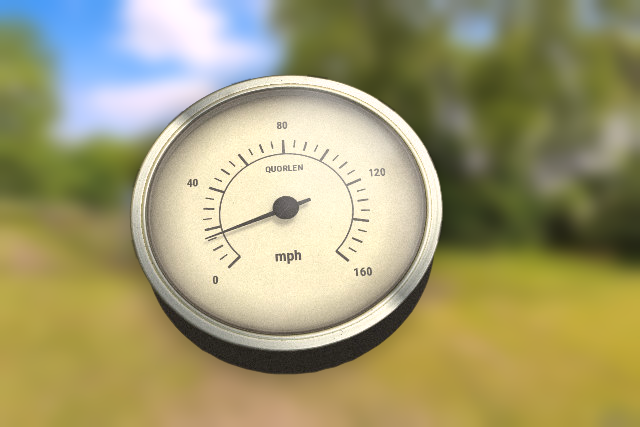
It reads **15** mph
